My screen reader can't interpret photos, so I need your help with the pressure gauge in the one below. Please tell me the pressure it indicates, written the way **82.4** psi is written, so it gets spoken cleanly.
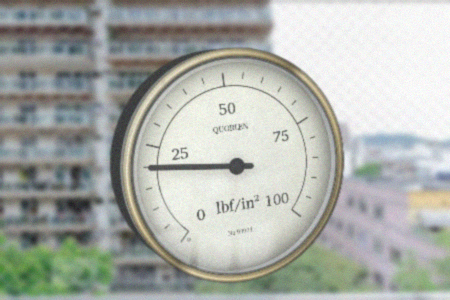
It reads **20** psi
